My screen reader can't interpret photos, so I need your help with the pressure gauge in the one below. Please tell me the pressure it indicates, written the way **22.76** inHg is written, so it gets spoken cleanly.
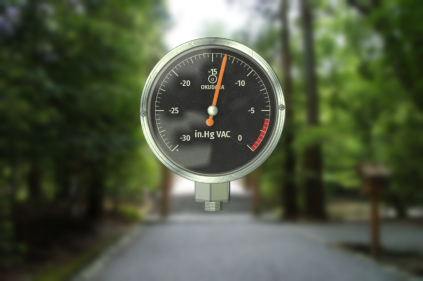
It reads **-13.5** inHg
